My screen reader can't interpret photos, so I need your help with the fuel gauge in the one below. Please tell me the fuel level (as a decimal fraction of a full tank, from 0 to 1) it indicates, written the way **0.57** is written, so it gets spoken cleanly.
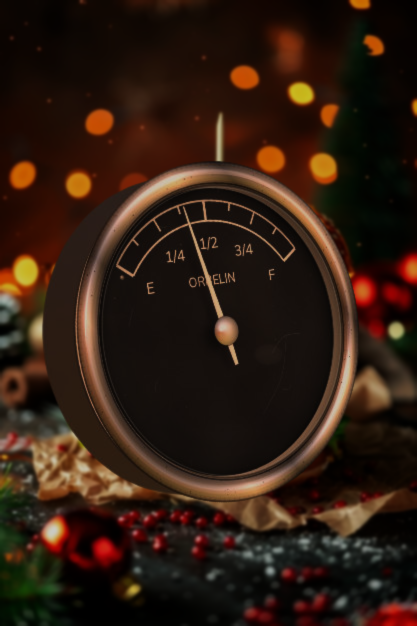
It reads **0.375**
